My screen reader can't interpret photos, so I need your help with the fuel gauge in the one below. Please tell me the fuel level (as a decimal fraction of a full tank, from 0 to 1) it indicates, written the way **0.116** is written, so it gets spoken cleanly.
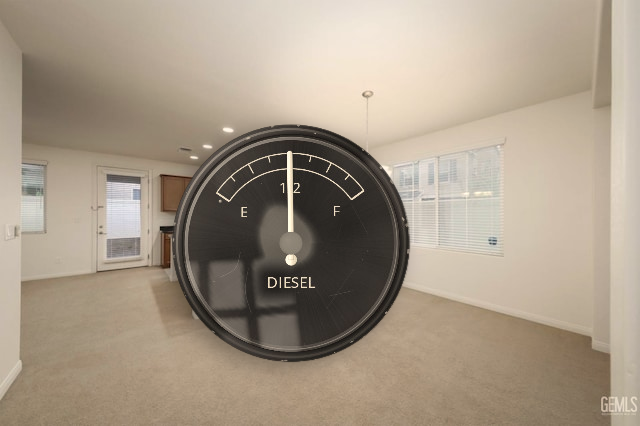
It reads **0.5**
